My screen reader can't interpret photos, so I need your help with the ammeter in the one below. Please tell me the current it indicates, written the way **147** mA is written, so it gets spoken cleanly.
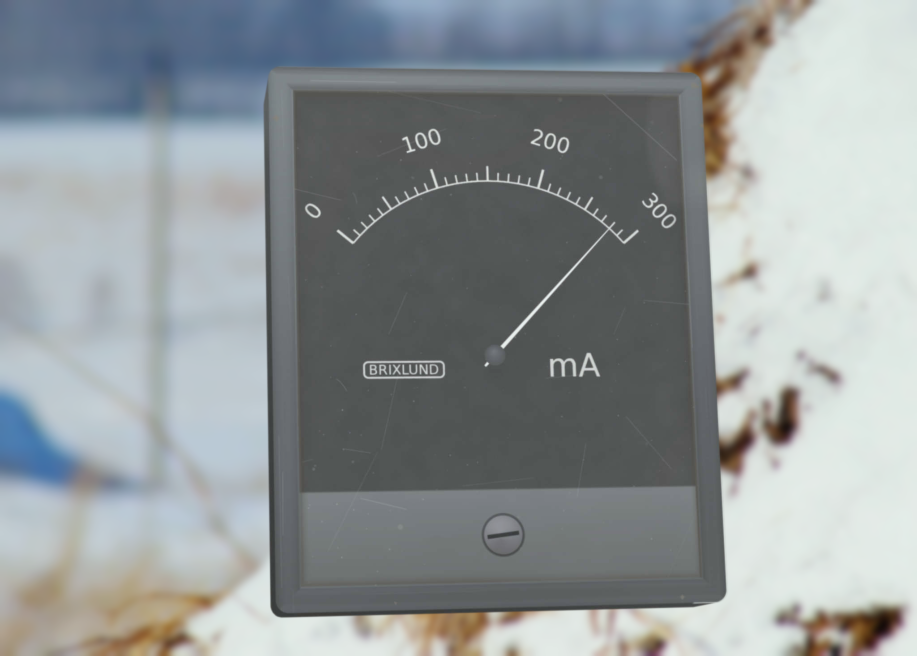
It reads **280** mA
